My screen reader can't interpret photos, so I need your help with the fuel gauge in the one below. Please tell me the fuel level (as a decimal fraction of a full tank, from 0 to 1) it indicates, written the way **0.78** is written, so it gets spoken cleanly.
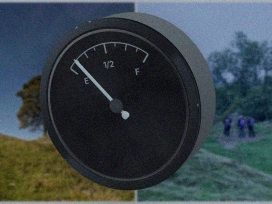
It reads **0.125**
